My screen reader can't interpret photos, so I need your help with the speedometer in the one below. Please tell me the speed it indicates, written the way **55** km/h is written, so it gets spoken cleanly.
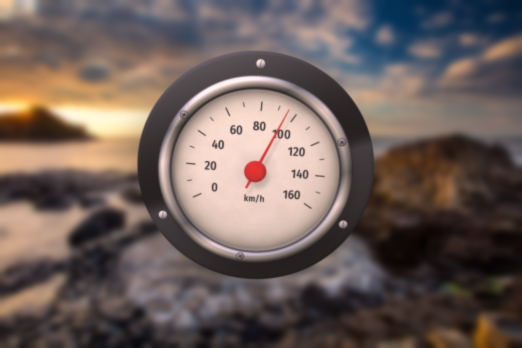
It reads **95** km/h
